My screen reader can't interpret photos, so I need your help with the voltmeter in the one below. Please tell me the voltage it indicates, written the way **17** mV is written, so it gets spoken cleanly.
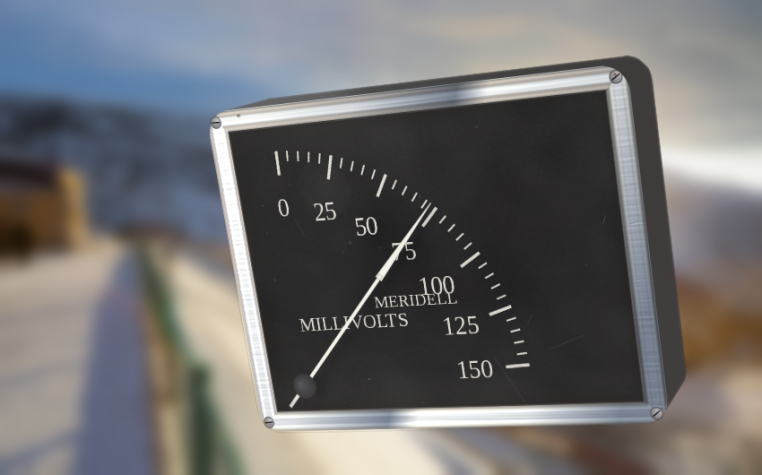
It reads **72.5** mV
